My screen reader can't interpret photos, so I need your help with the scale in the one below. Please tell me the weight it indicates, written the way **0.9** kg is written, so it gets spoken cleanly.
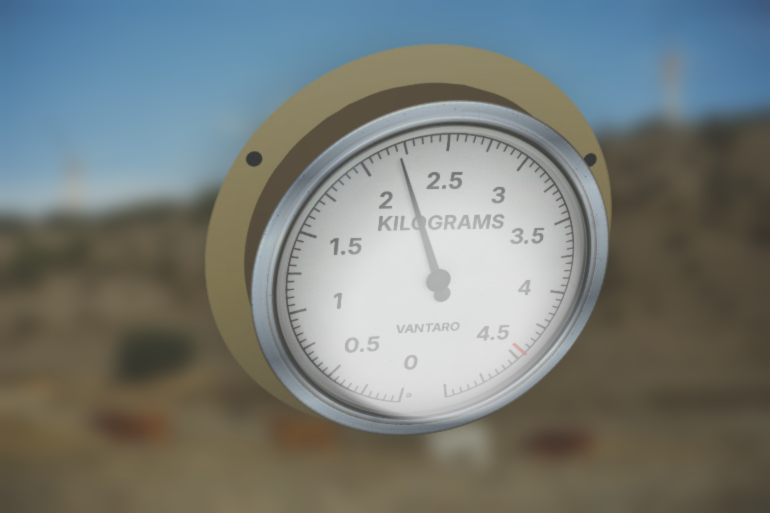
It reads **2.2** kg
